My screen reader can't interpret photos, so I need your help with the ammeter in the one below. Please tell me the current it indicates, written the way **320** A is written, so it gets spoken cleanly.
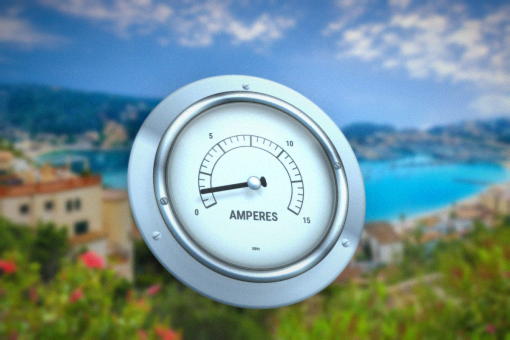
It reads **1** A
